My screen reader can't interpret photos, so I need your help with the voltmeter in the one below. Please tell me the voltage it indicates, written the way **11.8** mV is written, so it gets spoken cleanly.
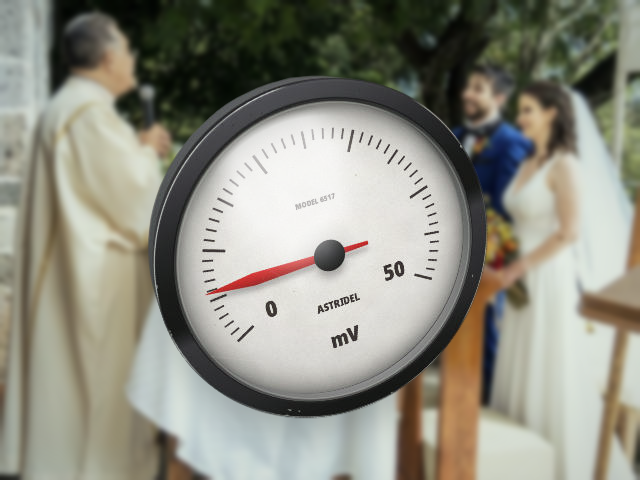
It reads **6** mV
